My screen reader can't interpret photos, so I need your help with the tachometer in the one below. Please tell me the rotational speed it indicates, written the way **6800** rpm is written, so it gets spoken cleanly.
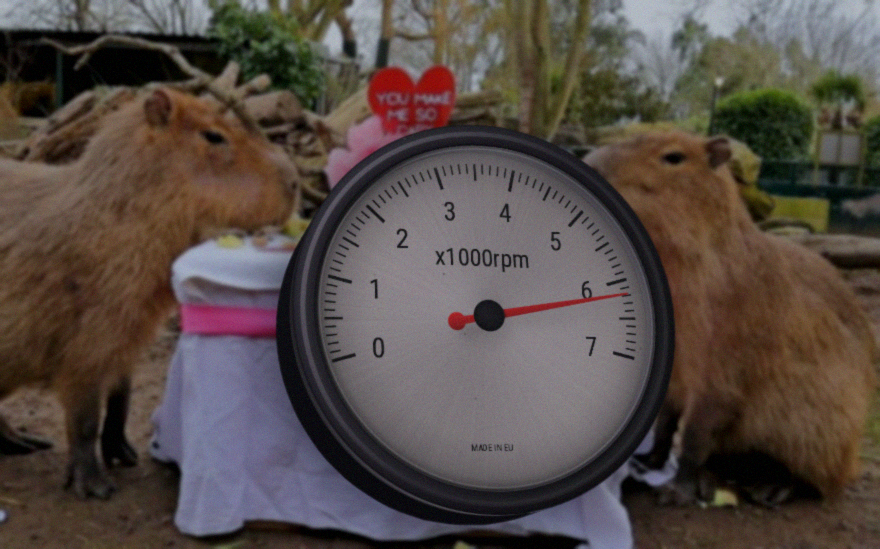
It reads **6200** rpm
